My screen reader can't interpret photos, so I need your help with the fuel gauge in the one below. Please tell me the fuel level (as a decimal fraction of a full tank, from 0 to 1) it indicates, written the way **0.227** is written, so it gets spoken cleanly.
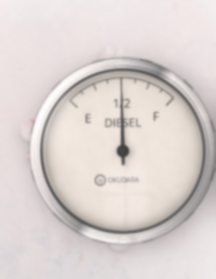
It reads **0.5**
